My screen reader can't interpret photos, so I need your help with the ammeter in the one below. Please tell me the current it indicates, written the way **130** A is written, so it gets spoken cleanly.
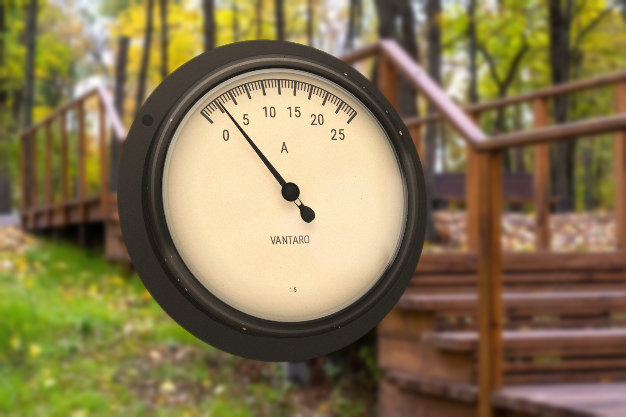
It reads **2.5** A
